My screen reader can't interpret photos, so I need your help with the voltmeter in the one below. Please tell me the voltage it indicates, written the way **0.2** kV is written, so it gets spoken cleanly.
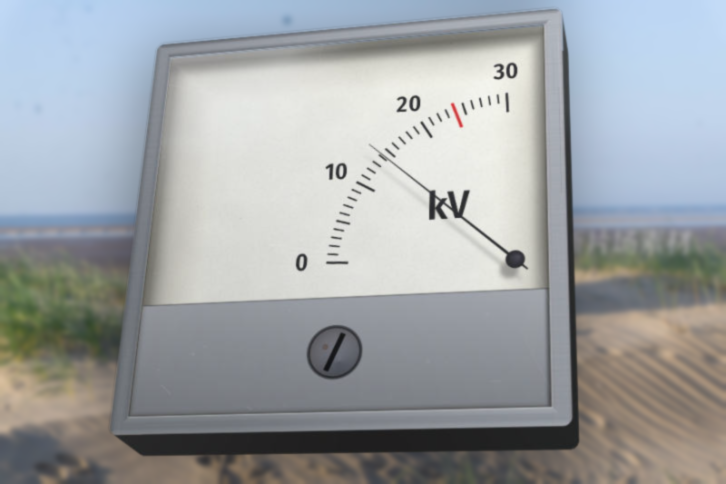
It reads **14** kV
